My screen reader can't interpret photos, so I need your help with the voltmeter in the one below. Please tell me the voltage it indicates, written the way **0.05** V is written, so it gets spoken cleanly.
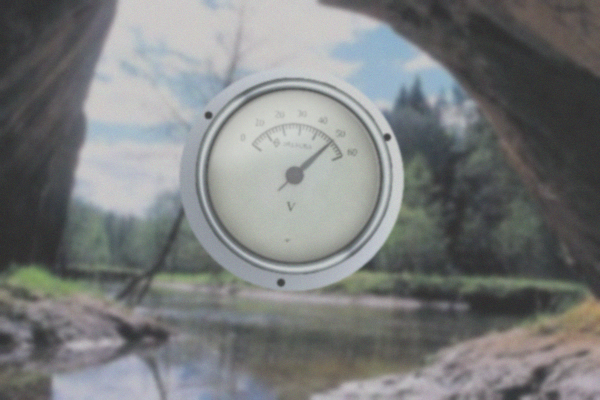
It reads **50** V
